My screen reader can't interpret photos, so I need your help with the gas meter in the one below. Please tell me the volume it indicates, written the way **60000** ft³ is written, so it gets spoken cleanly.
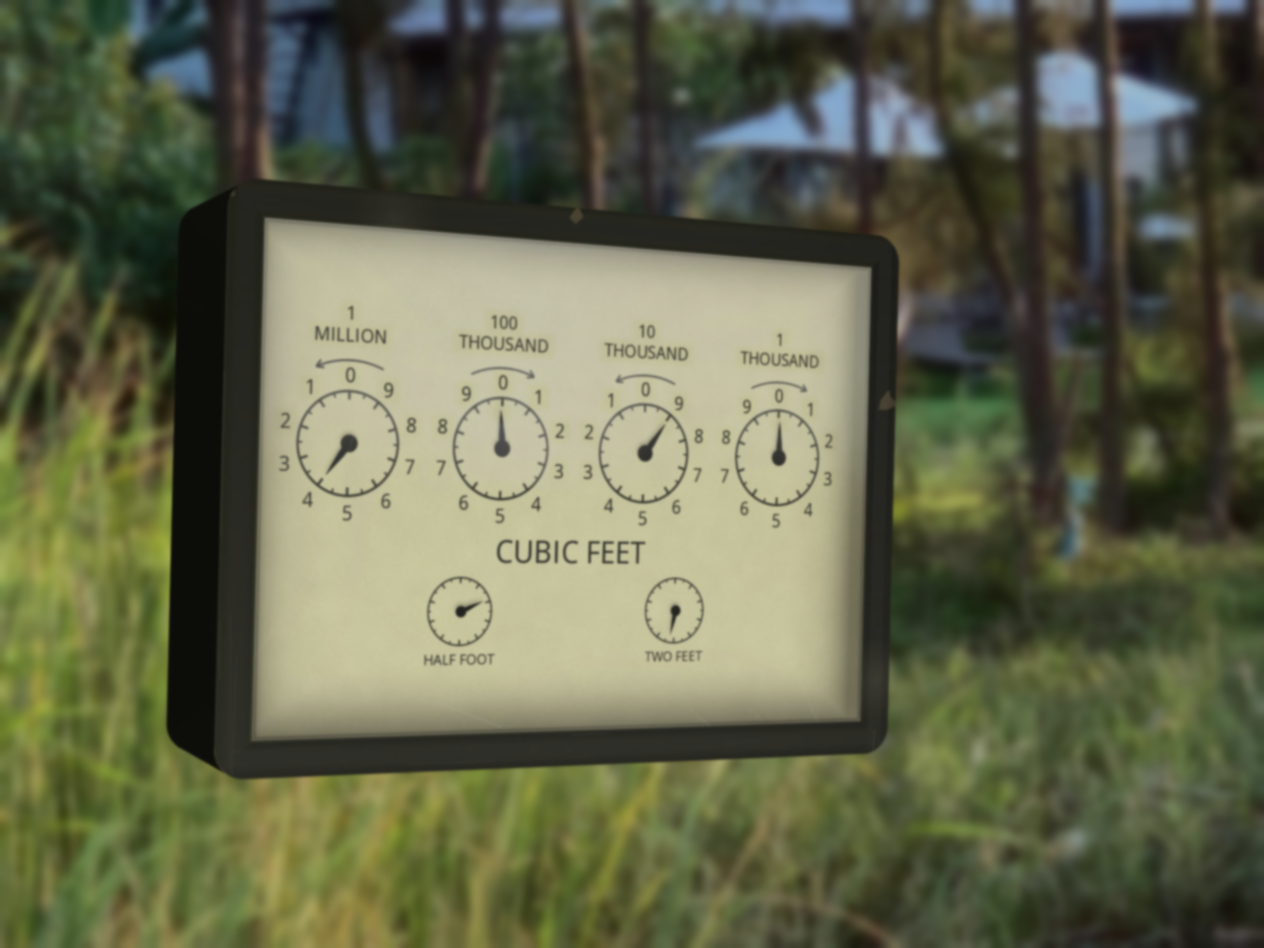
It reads **399000** ft³
